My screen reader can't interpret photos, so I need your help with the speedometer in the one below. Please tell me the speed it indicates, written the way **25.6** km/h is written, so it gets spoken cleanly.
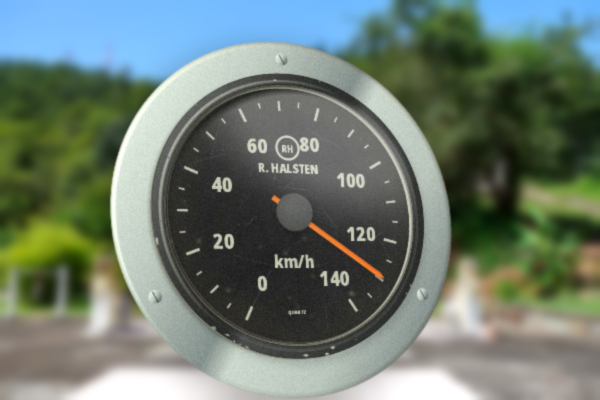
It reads **130** km/h
